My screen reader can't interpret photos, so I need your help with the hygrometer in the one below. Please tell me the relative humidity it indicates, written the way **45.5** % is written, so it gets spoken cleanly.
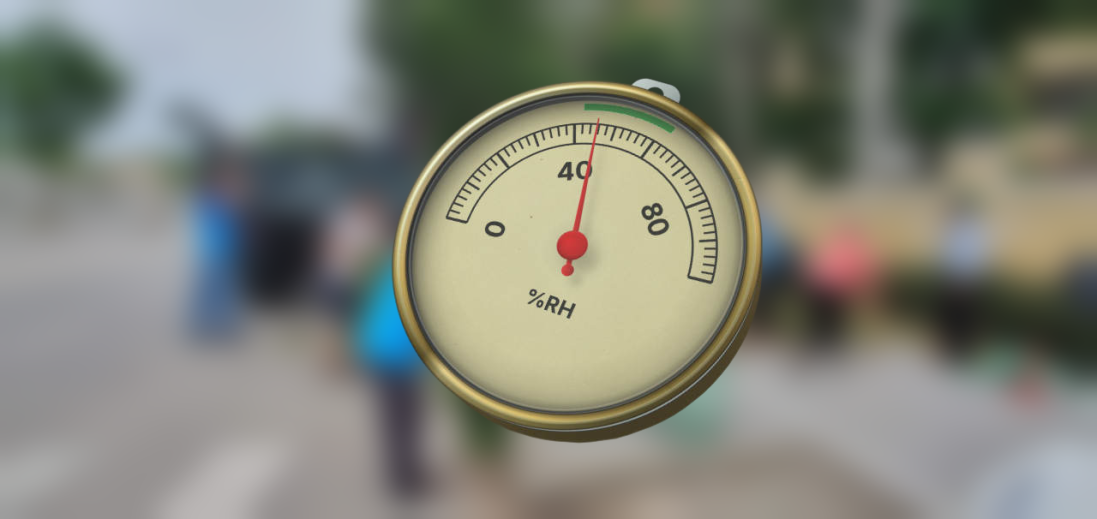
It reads **46** %
